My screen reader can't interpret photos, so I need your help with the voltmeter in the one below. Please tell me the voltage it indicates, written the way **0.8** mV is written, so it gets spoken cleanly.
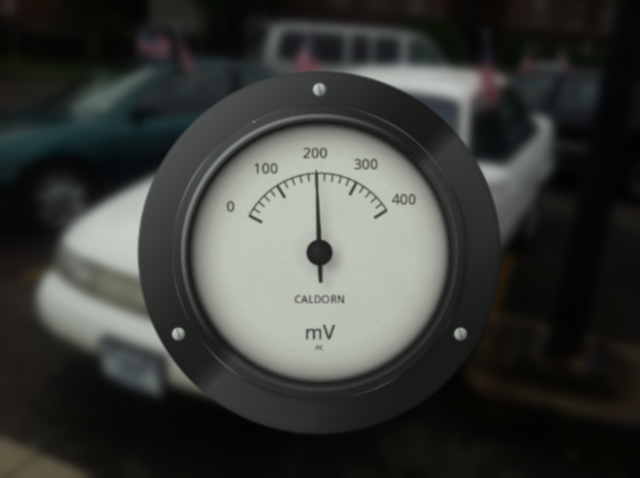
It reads **200** mV
